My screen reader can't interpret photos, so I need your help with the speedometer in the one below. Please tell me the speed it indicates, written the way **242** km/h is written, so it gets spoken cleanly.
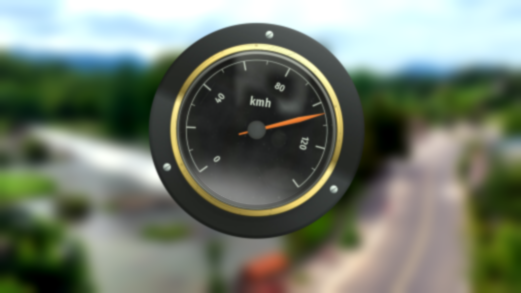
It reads **105** km/h
